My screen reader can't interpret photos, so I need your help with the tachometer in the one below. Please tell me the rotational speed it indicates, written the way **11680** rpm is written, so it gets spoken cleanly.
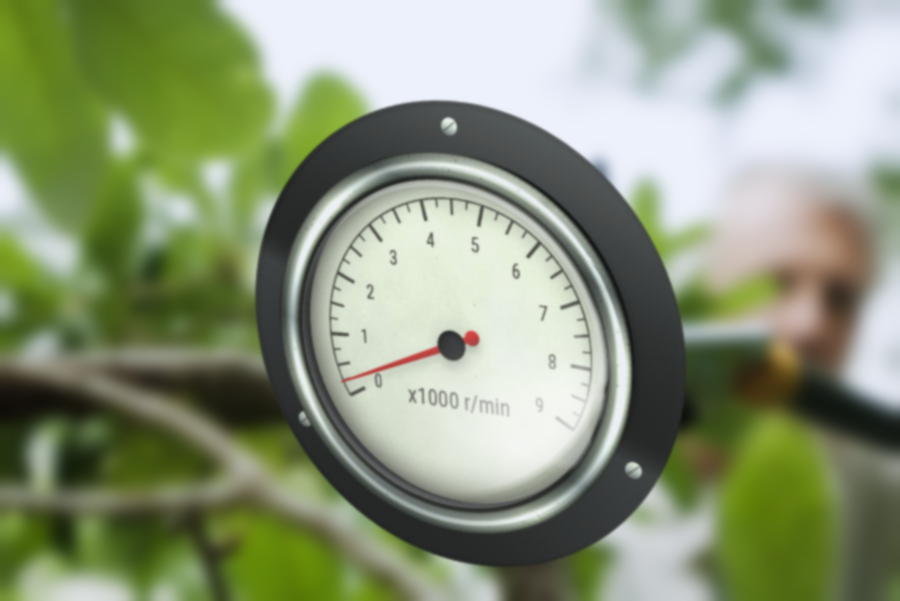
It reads **250** rpm
